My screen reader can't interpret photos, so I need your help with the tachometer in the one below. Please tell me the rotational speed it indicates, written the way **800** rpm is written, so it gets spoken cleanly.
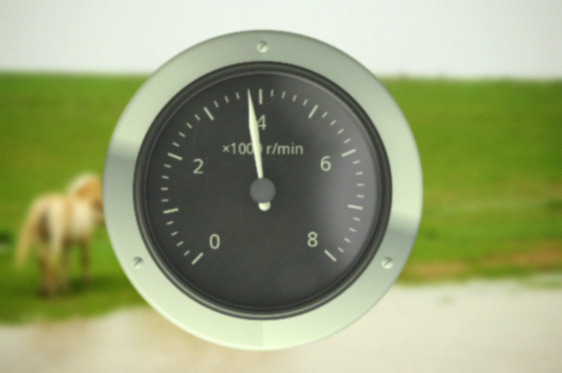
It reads **3800** rpm
